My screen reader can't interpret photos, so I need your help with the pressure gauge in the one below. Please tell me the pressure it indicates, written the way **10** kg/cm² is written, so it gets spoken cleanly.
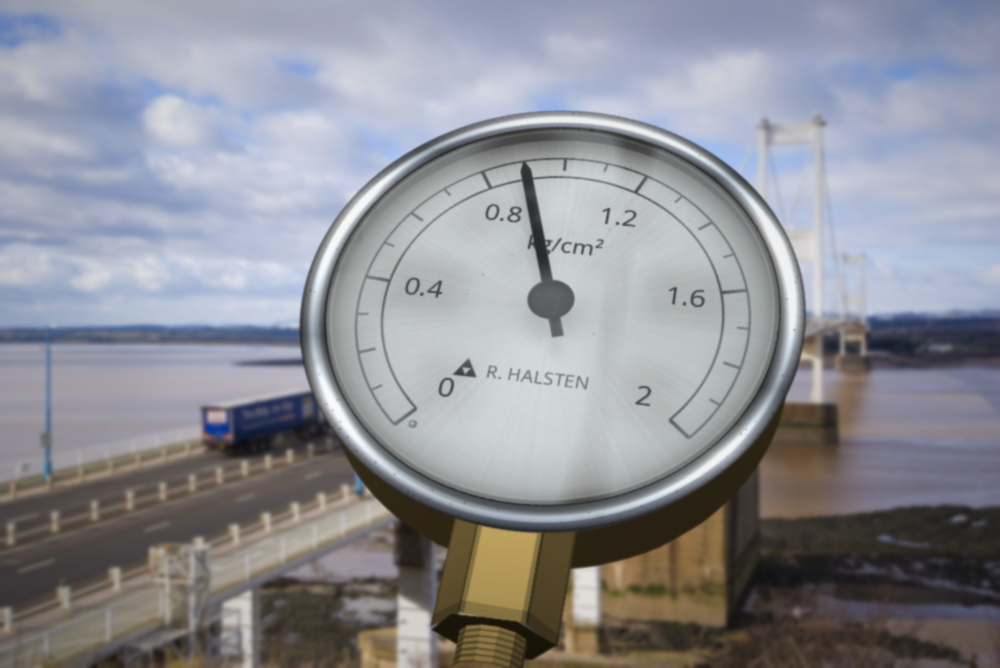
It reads **0.9** kg/cm²
